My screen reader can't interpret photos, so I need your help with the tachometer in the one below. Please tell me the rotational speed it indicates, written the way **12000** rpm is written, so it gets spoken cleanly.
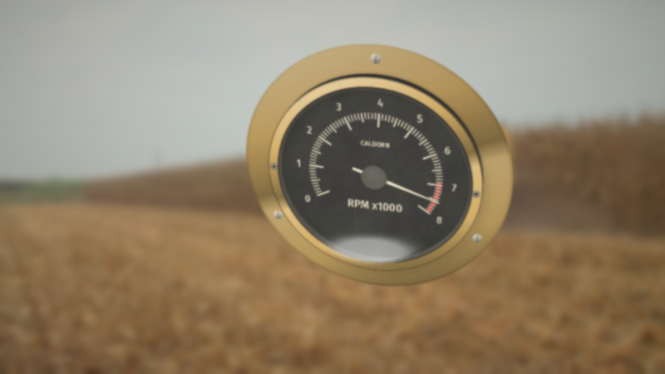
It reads **7500** rpm
